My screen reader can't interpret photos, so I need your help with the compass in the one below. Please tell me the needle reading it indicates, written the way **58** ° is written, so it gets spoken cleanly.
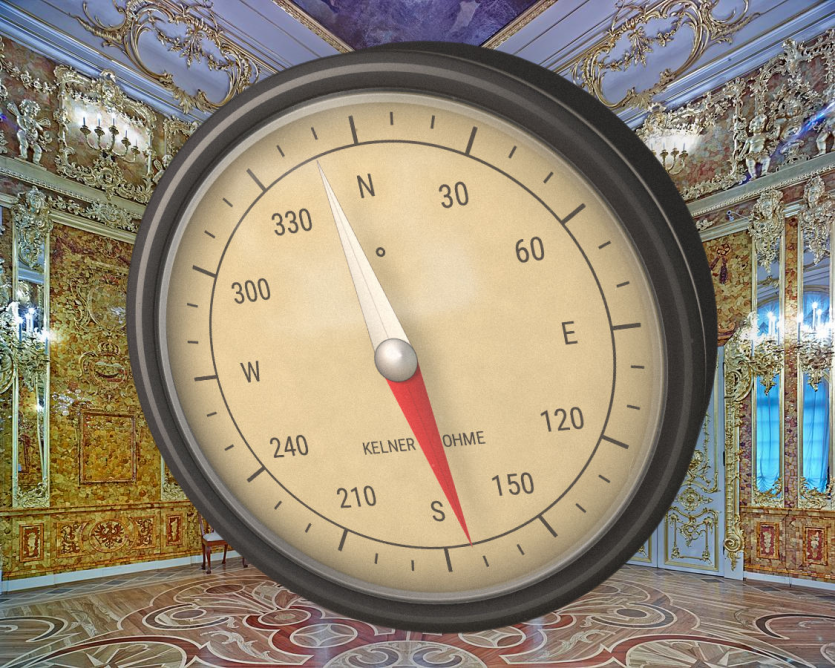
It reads **170** °
